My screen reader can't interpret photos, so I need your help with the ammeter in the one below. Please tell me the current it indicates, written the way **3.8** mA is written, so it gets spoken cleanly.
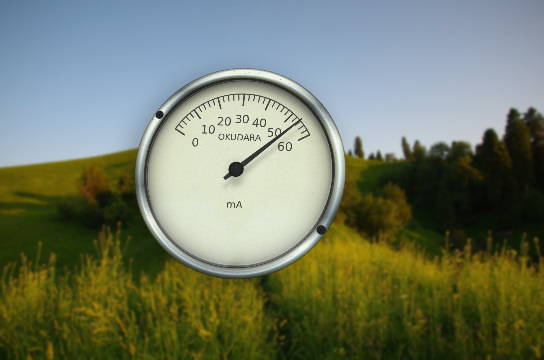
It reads **54** mA
